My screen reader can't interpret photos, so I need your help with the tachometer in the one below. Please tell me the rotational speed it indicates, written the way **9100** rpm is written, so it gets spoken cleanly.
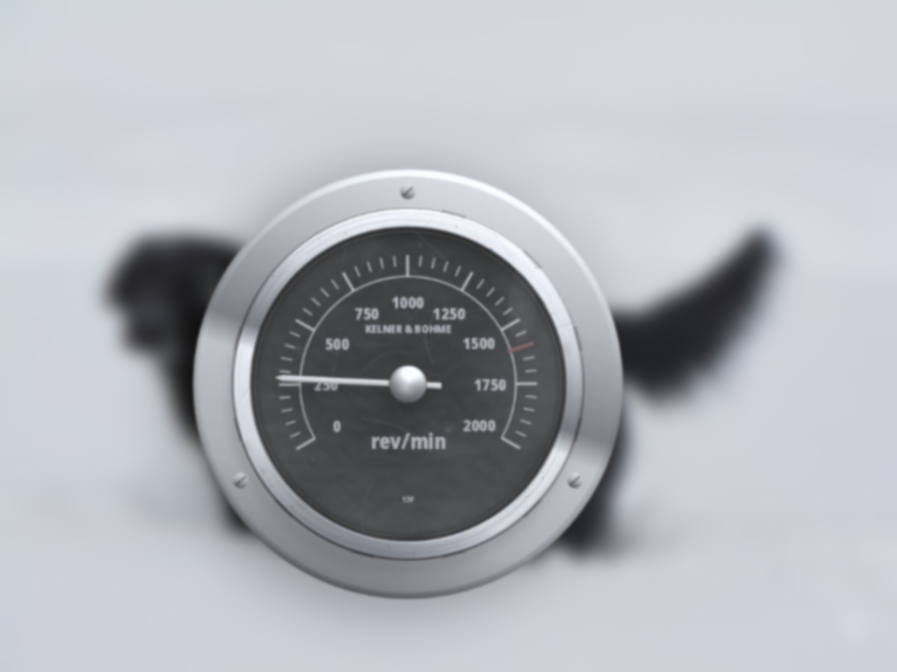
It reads **275** rpm
